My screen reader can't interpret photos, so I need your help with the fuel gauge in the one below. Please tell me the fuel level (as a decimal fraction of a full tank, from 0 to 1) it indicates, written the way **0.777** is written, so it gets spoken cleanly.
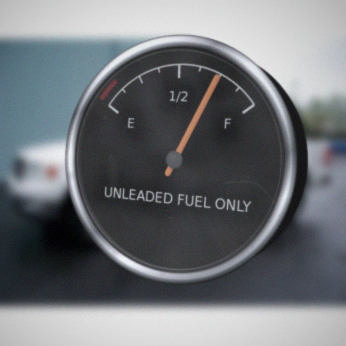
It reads **0.75**
